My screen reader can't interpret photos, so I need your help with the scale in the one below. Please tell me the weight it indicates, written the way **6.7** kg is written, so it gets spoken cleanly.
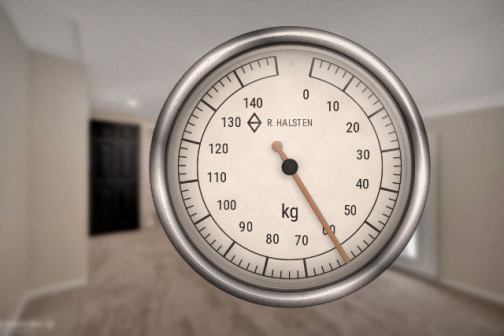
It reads **60** kg
